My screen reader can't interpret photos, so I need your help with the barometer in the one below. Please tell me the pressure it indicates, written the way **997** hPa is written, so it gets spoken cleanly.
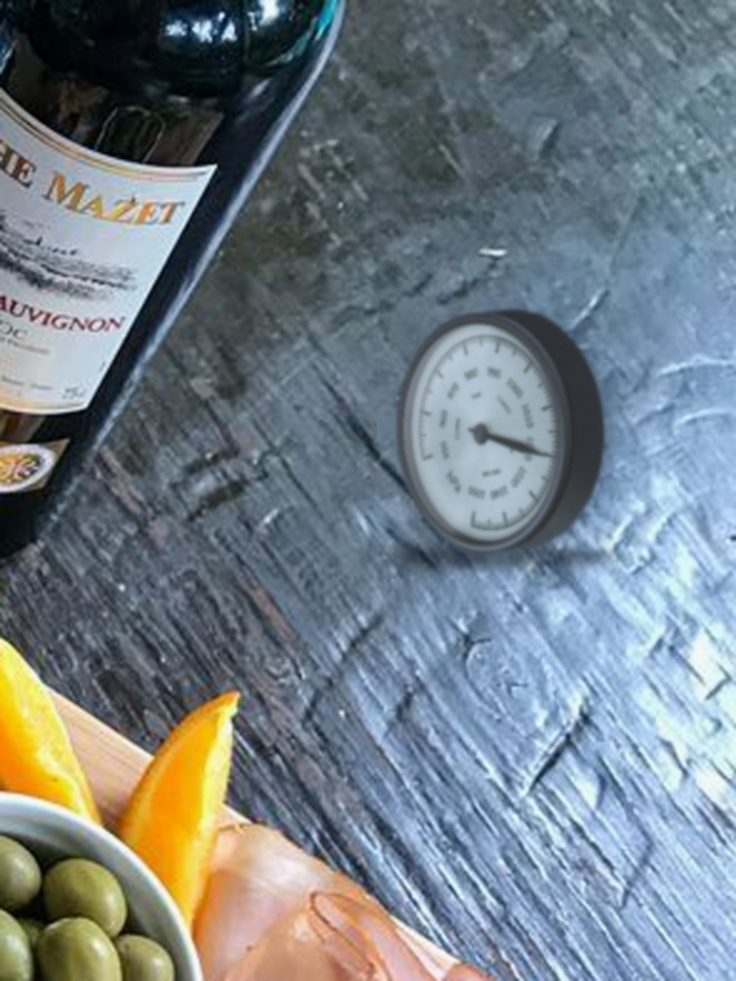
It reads **1020** hPa
